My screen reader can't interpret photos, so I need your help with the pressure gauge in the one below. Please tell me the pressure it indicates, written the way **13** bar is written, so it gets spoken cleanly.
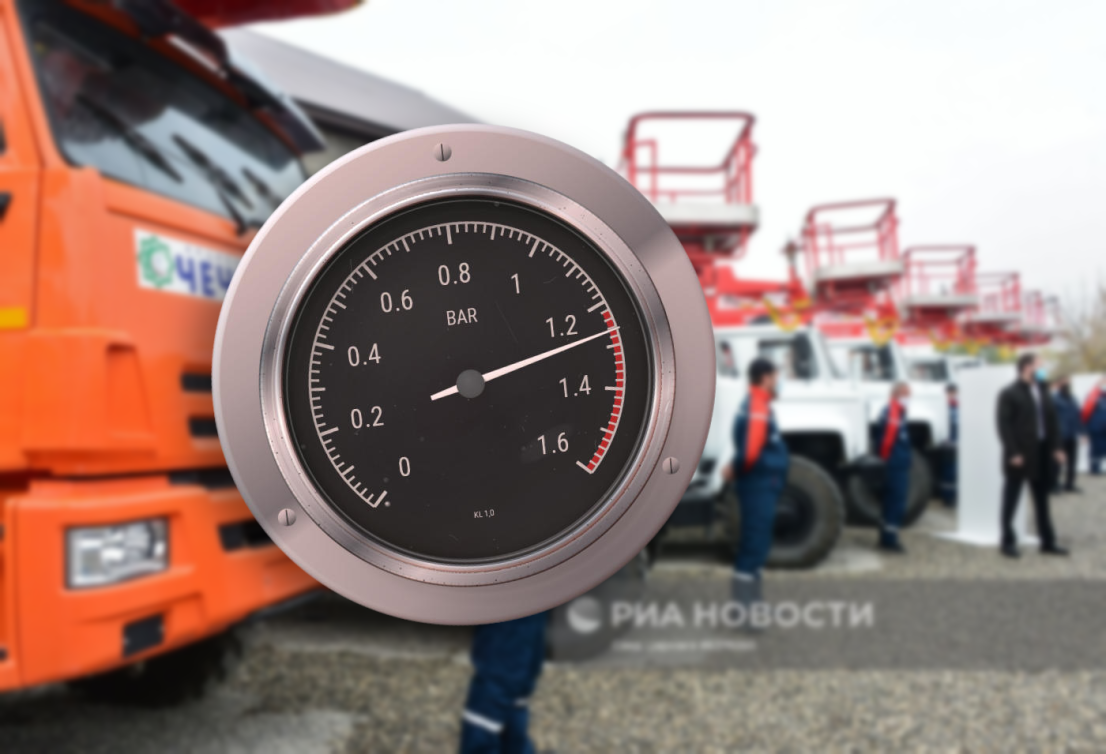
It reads **1.26** bar
